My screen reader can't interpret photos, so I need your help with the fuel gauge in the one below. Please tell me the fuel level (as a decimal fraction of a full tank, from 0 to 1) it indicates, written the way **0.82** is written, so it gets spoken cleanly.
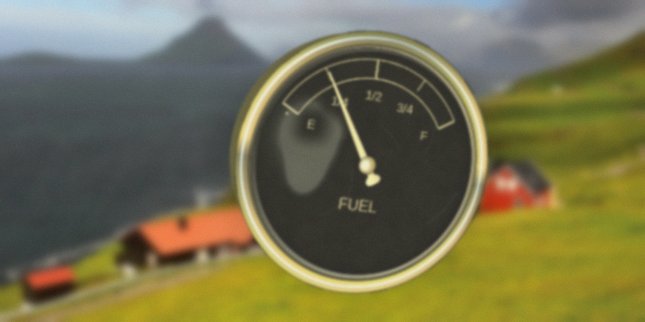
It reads **0.25**
